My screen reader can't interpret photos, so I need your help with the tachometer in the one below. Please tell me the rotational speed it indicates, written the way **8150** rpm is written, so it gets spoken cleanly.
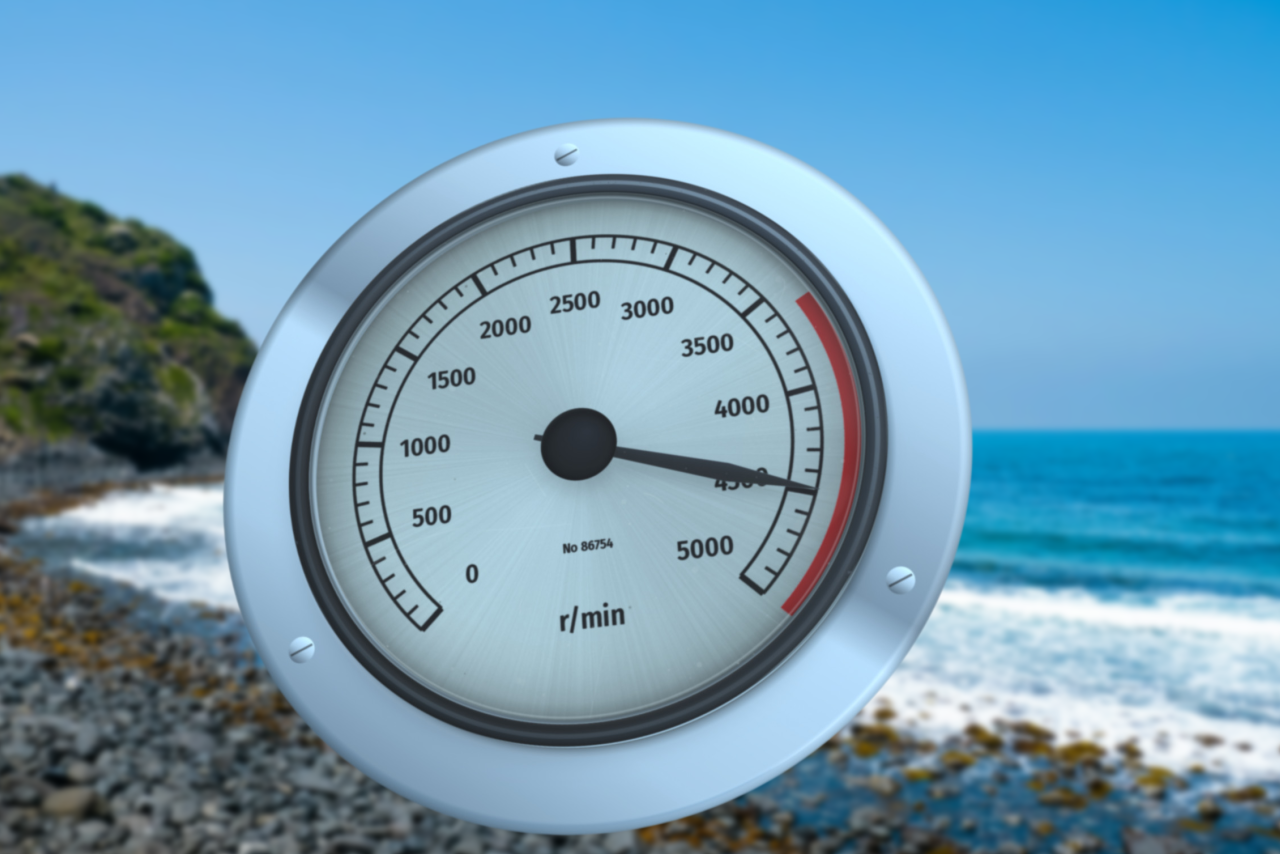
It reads **4500** rpm
